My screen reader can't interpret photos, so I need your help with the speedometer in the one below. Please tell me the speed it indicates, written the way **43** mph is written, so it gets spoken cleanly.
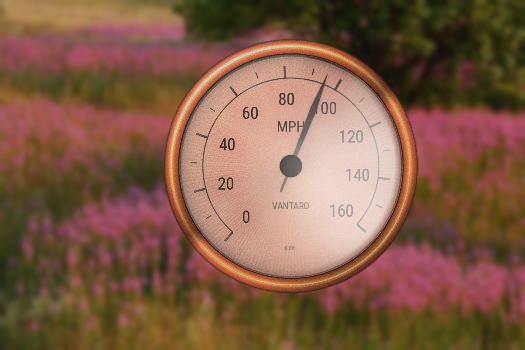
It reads **95** mph
